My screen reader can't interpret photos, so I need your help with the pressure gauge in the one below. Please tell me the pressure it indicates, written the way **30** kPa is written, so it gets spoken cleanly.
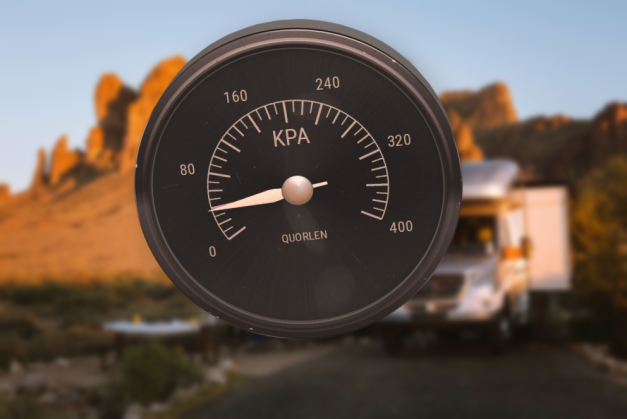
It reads **40** kPa
